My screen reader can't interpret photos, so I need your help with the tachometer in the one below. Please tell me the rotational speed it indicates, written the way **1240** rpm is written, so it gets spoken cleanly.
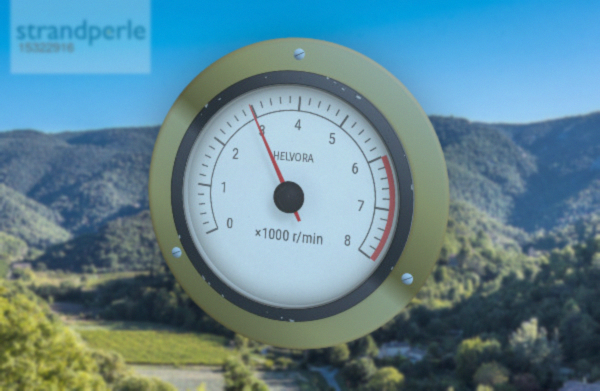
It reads **3000** rpm
